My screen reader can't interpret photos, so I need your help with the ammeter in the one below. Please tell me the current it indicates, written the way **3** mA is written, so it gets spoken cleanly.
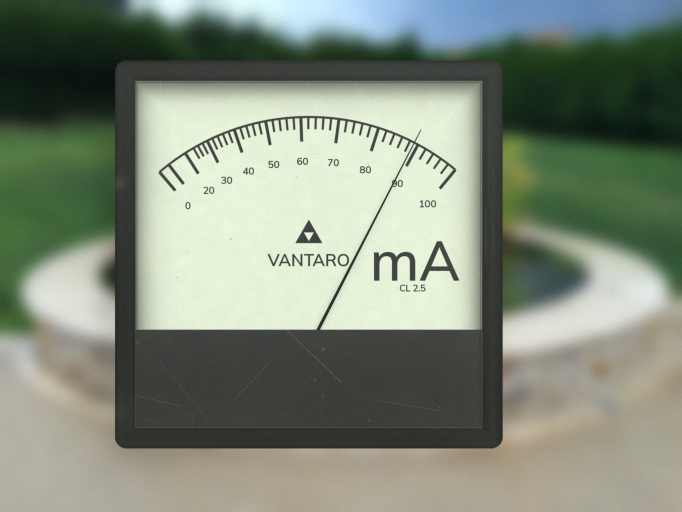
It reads **89** mA
